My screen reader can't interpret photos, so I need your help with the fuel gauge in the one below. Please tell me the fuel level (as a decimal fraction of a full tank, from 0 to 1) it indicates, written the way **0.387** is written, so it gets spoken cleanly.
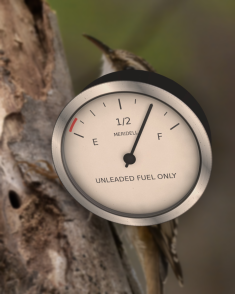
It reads **0.75**
